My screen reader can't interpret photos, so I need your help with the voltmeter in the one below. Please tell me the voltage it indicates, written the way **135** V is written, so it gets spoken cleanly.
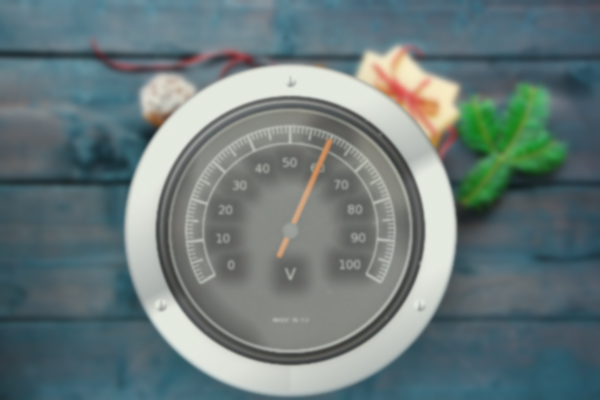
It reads **60** V
